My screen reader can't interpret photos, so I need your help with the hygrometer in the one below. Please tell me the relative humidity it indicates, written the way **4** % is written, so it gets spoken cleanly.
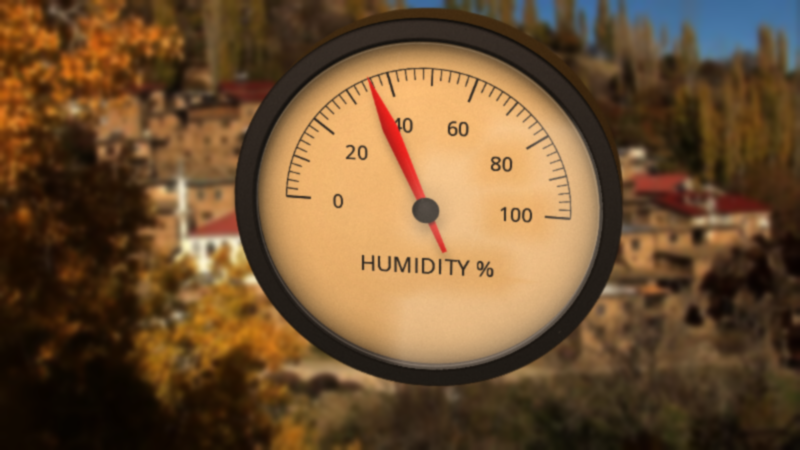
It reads **36** %
